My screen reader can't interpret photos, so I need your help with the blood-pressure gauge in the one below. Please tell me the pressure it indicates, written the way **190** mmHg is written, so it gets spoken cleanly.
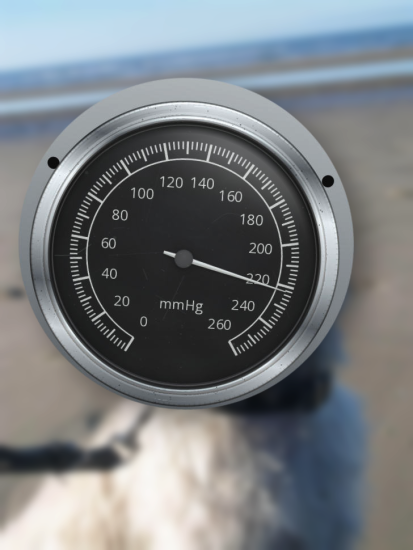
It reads **222** mmHg
